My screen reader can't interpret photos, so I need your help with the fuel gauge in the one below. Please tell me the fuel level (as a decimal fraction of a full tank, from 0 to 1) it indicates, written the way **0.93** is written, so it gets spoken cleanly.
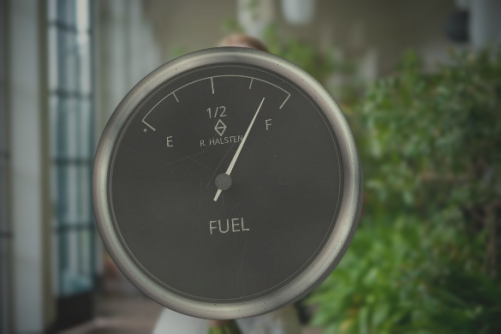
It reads **0.875**
